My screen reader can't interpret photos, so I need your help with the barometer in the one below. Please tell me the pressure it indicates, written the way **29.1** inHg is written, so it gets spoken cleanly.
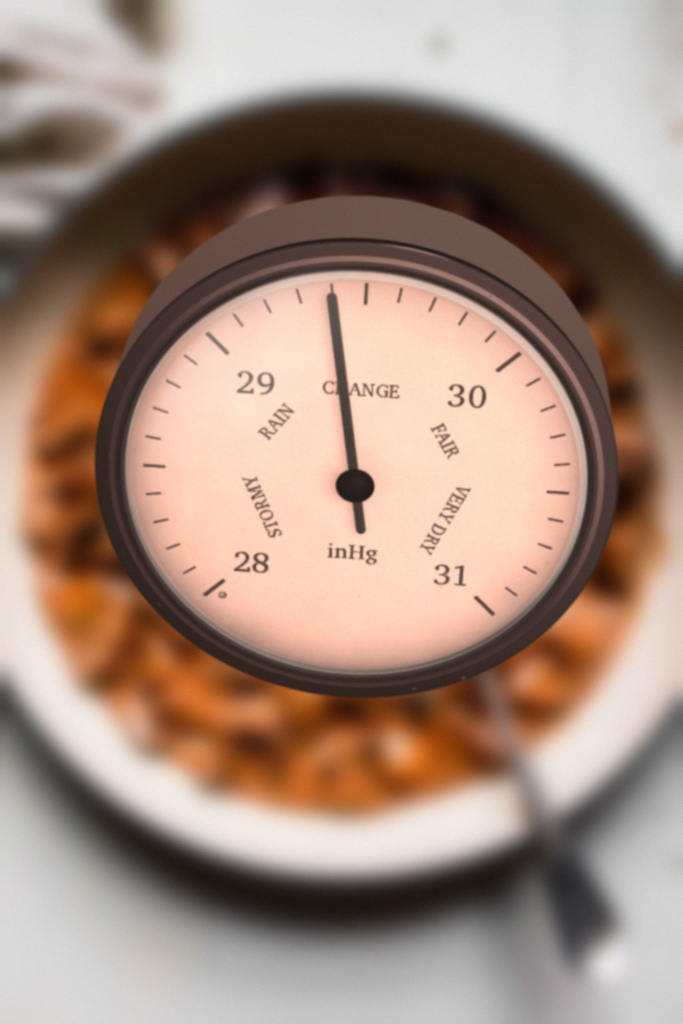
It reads **29.4** inHg
